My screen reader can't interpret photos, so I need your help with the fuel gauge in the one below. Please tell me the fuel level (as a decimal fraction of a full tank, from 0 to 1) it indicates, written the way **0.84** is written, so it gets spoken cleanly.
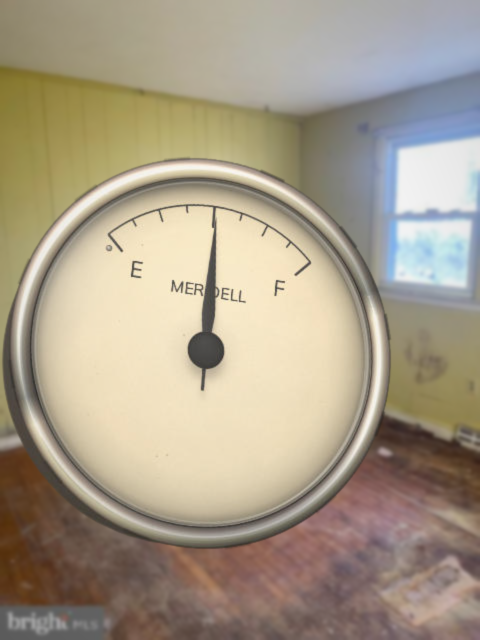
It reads **0.5**
